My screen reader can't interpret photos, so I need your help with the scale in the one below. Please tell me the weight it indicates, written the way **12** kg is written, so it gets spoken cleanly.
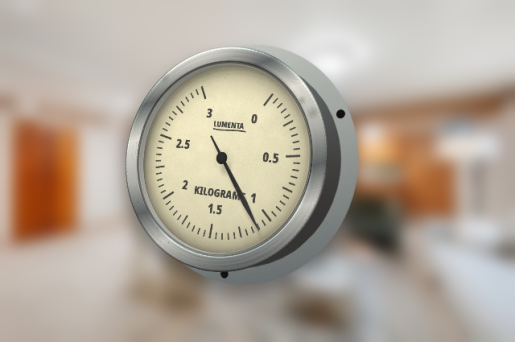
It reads **1.1** kg
